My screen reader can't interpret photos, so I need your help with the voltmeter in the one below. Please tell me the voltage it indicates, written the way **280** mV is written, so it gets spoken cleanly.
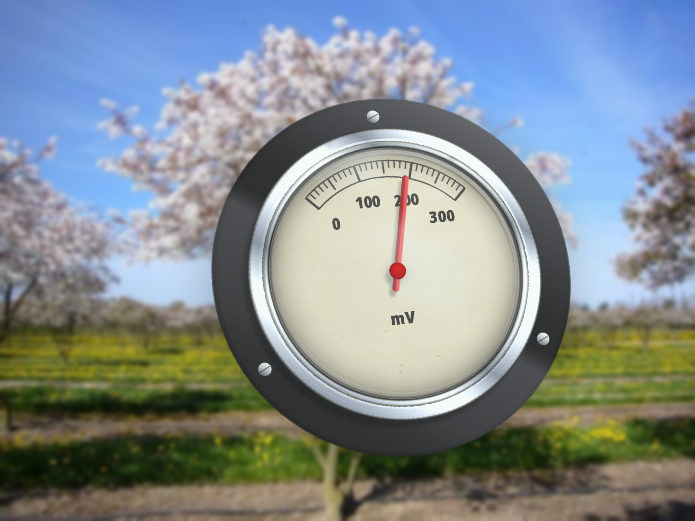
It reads **190** mV
